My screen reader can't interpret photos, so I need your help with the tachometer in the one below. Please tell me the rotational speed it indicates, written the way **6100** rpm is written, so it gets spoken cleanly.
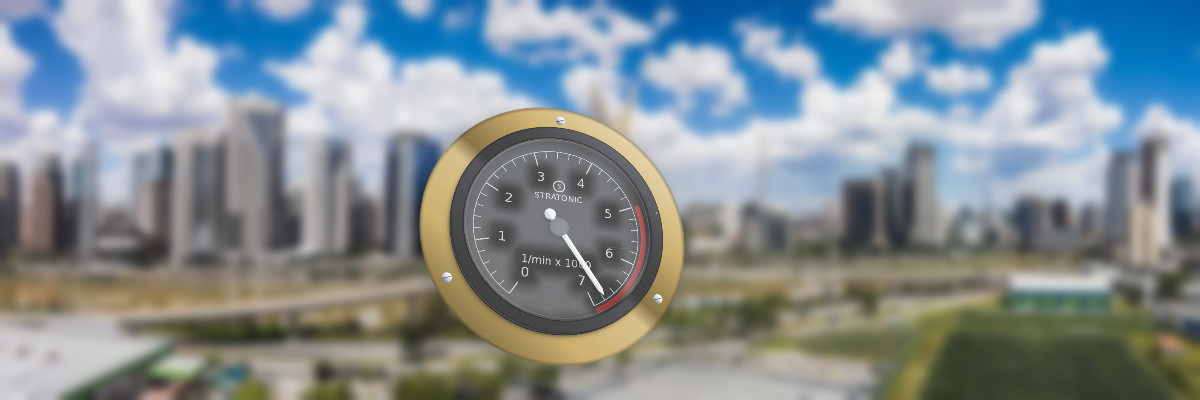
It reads **6800** rpm
